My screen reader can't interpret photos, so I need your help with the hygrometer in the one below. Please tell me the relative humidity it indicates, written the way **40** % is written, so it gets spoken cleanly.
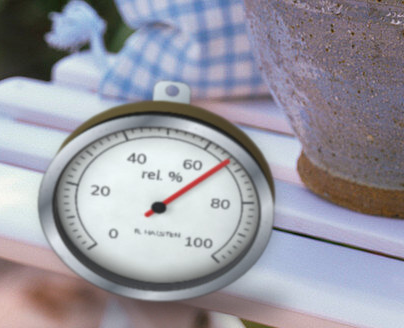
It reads **66** %
